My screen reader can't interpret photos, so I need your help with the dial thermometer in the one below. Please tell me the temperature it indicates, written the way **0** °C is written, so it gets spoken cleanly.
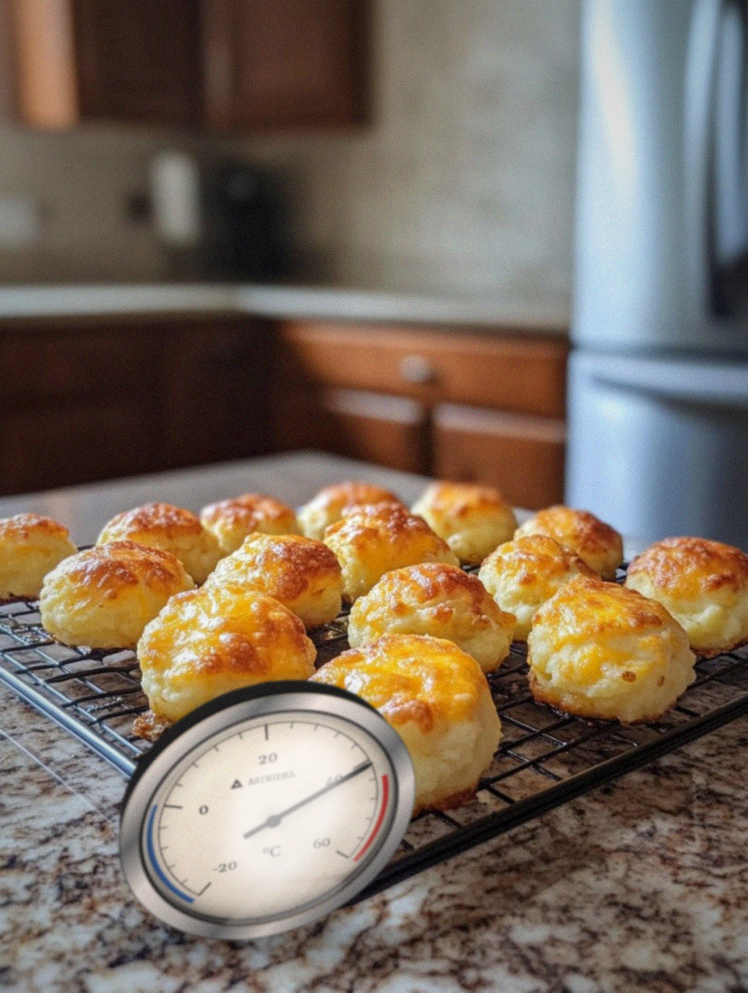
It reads **40** °C
